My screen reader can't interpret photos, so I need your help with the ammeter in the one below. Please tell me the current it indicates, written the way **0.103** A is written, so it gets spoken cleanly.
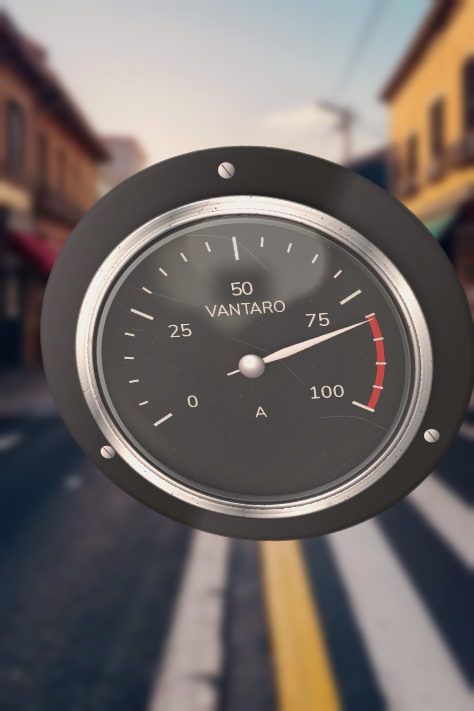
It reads **80** A
